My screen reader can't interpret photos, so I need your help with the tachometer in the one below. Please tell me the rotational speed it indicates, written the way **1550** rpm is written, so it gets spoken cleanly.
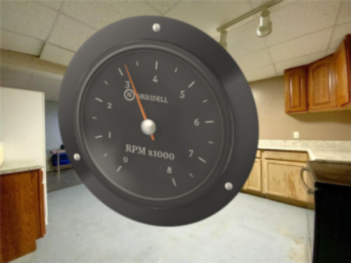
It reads **3250** rpm
